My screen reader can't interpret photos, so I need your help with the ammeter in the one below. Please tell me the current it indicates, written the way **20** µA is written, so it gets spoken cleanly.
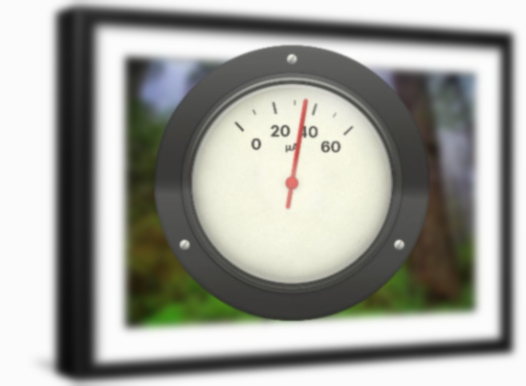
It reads **35** µA
